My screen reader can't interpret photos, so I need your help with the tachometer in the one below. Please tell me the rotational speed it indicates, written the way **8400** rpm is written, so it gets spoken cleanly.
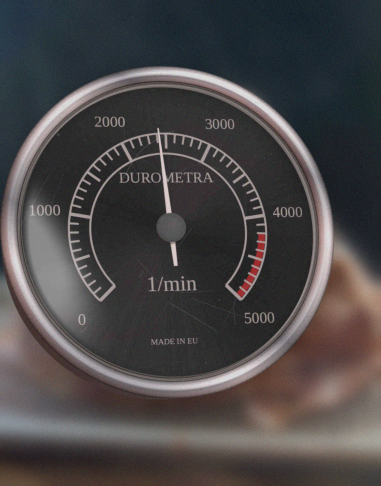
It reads **2400** rpm
